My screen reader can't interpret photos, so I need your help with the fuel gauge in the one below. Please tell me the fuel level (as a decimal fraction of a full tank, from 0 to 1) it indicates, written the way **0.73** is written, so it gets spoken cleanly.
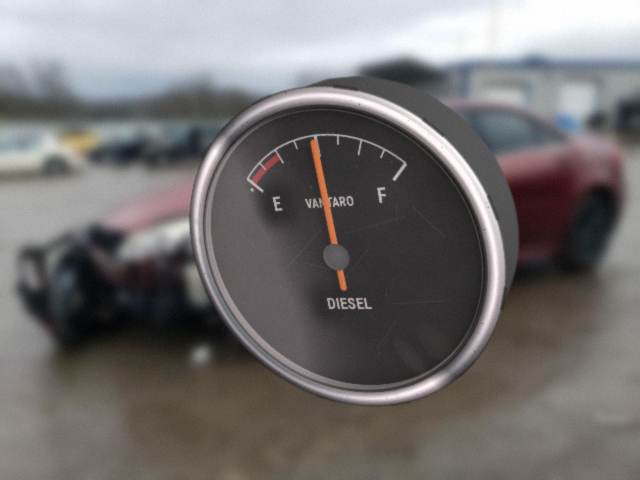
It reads **0.5**
